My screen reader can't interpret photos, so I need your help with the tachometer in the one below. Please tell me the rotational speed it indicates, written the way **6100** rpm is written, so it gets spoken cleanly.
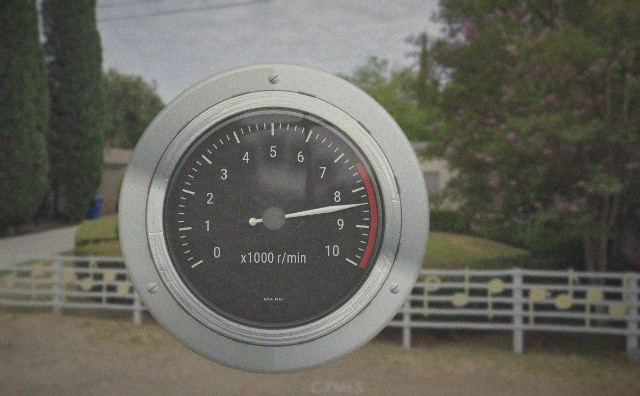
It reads **8400** rpm
